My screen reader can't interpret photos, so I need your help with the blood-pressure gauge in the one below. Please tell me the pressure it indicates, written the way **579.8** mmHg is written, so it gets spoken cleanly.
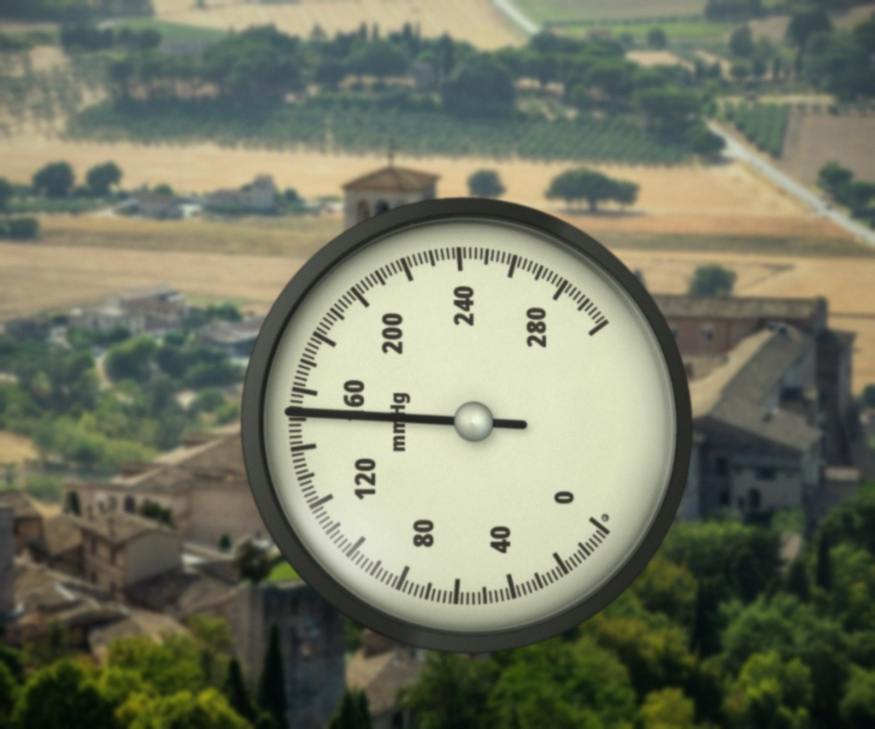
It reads **152** mmHg
